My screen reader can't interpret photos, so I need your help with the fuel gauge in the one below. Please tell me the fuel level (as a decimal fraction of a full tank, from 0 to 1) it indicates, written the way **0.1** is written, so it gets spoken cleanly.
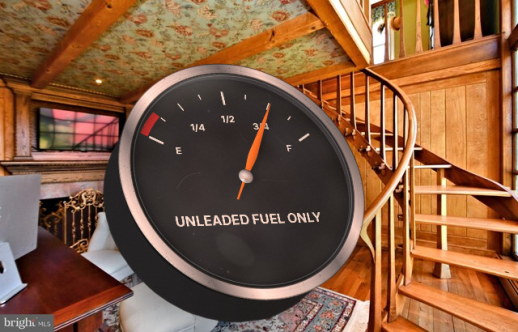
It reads **0.75**
